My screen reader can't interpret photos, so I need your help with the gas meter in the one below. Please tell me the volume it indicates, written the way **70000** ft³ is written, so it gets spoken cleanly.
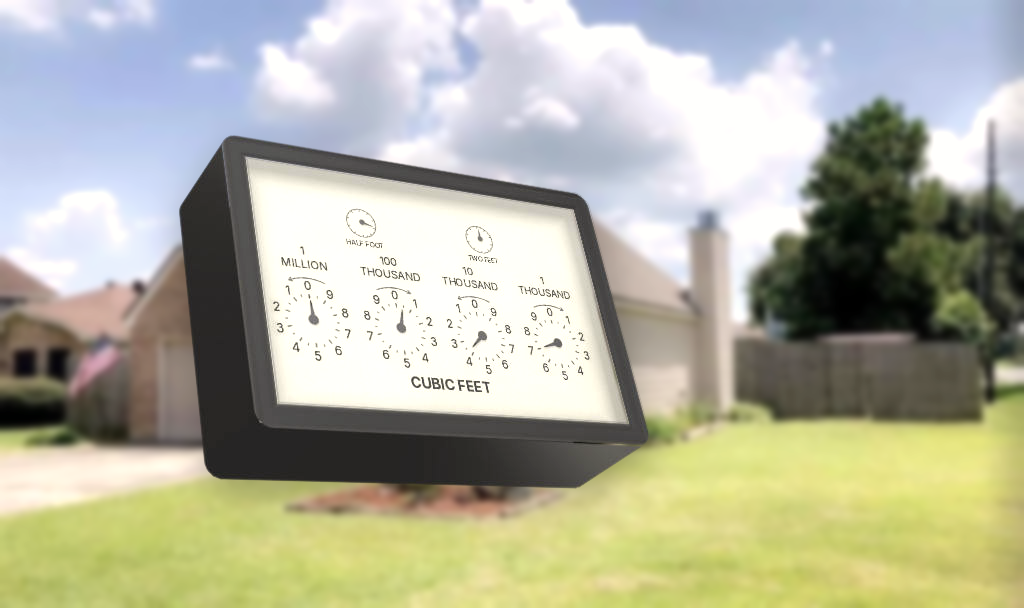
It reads **3700** ft³
